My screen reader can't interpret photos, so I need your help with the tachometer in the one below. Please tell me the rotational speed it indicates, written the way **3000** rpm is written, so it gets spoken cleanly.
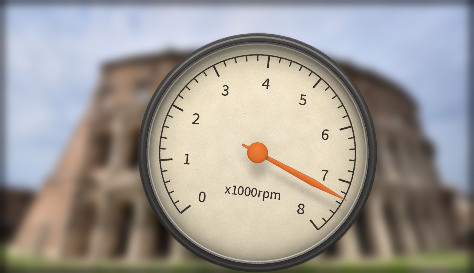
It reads **7300** rpm
